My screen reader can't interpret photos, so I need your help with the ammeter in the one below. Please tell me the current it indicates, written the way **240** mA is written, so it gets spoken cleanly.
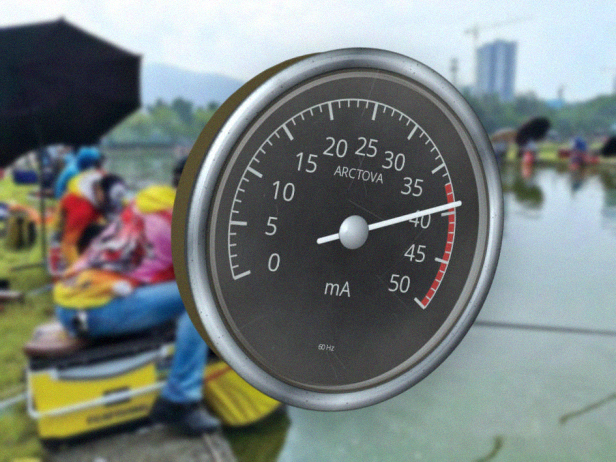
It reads **39** mA
